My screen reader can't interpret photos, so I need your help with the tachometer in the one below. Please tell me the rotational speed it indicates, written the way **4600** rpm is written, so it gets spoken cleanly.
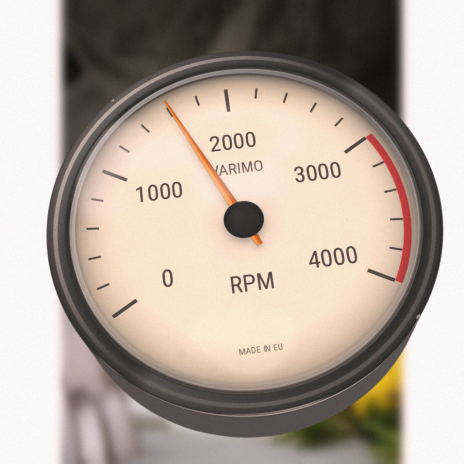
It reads **1600** rpm
